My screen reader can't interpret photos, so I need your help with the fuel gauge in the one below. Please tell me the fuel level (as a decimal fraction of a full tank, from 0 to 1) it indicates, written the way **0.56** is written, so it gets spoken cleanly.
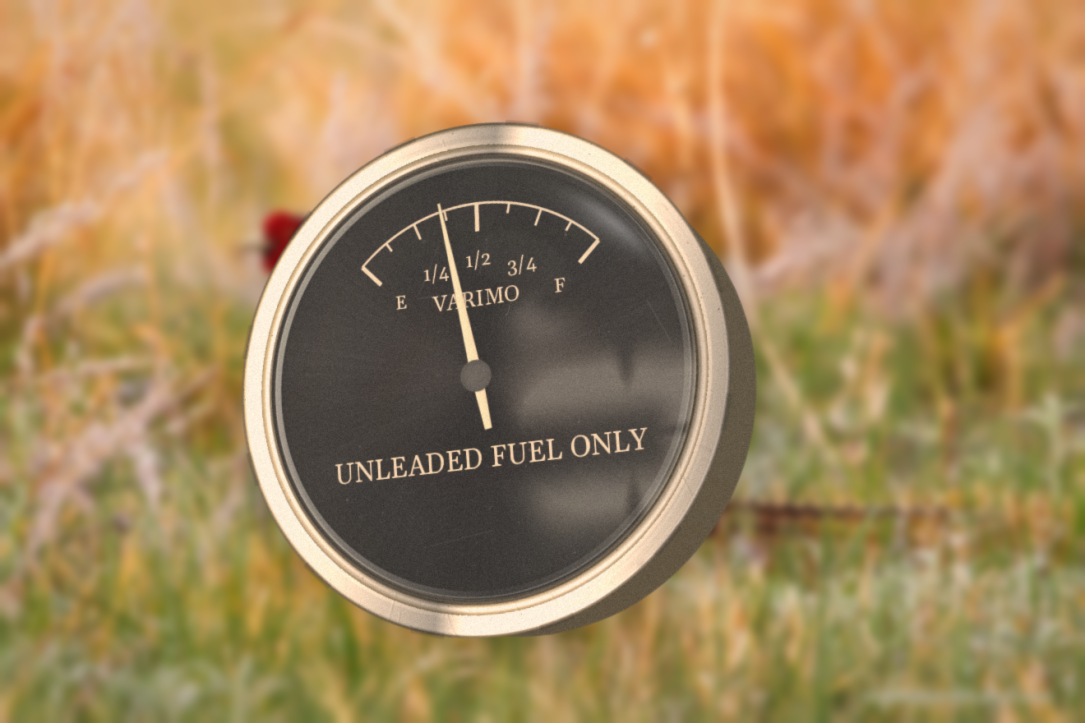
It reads **0.375**
